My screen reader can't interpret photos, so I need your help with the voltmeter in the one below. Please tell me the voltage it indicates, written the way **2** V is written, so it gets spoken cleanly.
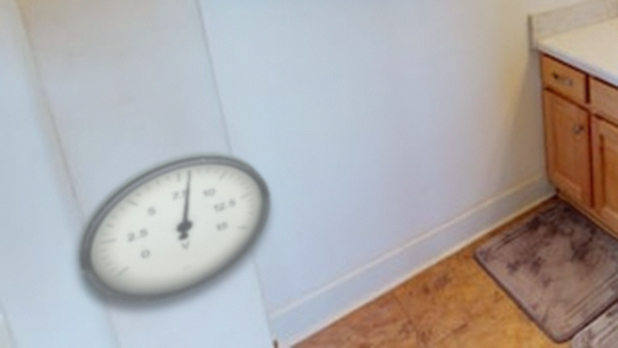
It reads **8** V
